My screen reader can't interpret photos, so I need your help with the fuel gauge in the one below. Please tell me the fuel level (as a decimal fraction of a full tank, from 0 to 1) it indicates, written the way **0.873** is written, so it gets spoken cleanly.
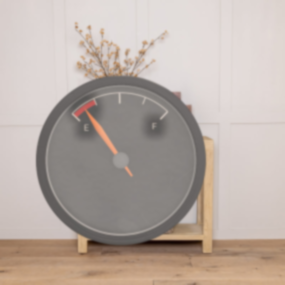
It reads **0.125**
